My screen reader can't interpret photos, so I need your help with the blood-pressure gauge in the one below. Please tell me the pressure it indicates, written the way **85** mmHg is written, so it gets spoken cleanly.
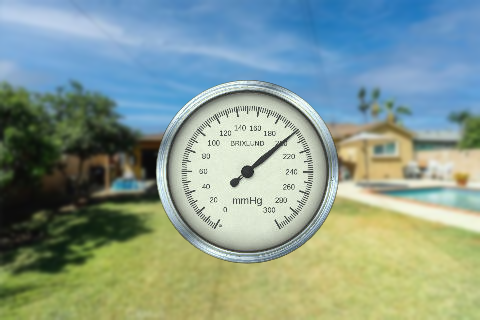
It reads **200** mmHg
